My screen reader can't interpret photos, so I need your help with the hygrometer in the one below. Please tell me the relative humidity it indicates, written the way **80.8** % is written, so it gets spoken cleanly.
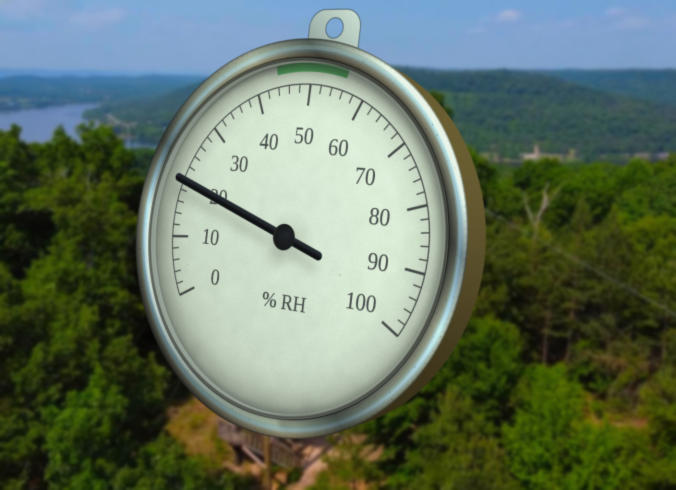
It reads **20** %
